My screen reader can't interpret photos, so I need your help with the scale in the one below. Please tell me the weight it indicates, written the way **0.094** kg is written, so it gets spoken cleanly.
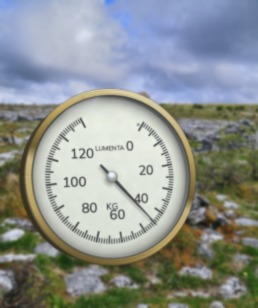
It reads **45** kg
